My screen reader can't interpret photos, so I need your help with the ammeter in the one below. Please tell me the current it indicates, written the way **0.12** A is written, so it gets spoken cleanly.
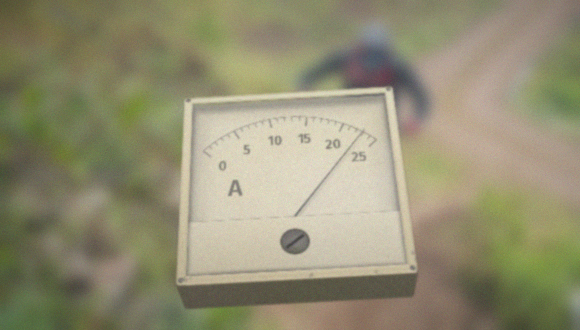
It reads **23** A
